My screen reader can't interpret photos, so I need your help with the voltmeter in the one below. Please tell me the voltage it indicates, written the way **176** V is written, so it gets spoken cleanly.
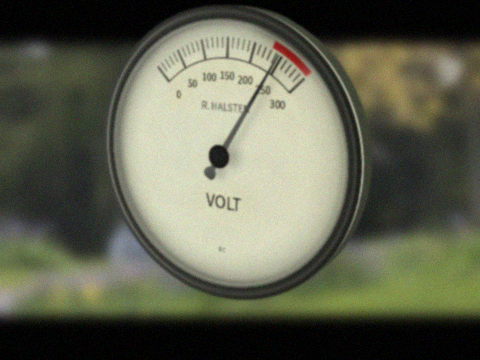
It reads **250** V
